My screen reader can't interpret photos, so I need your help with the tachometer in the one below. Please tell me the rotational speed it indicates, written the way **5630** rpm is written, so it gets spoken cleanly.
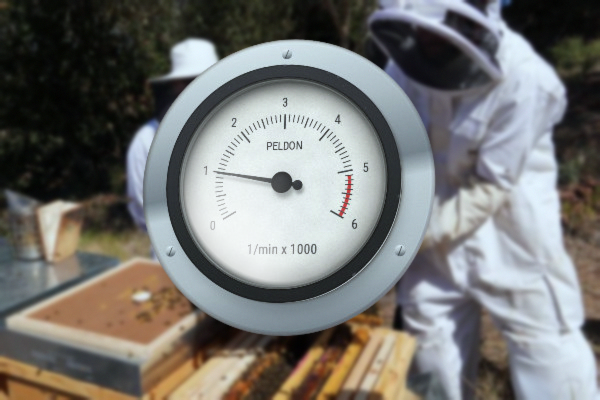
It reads **1000** rpm
